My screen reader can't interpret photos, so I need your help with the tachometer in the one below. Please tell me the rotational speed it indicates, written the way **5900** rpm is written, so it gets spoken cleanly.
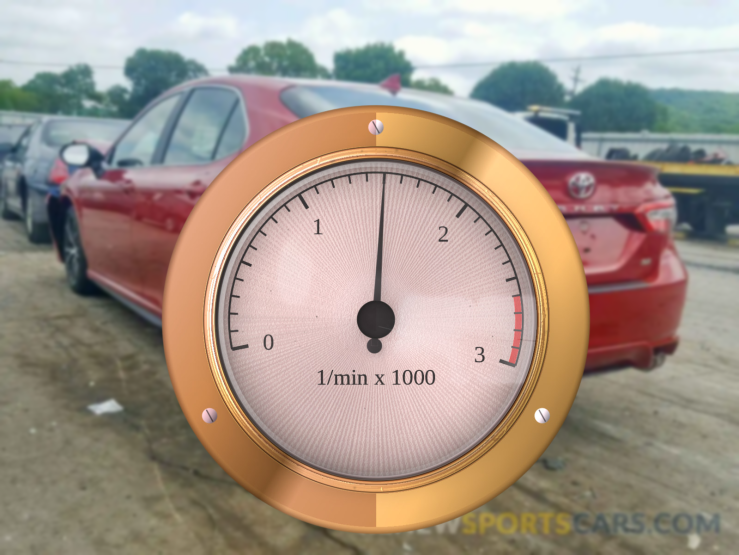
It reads **1500** rpm
